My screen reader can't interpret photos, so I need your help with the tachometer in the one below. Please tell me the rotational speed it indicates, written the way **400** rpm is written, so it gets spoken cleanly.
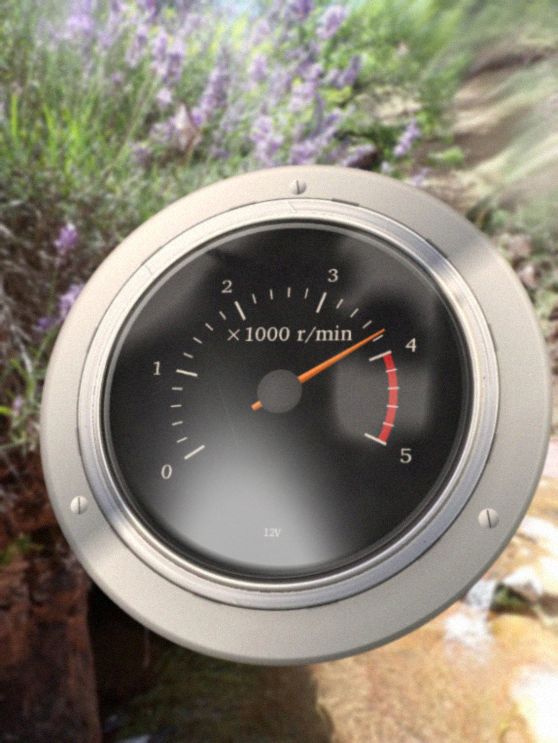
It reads **3800** rpm
